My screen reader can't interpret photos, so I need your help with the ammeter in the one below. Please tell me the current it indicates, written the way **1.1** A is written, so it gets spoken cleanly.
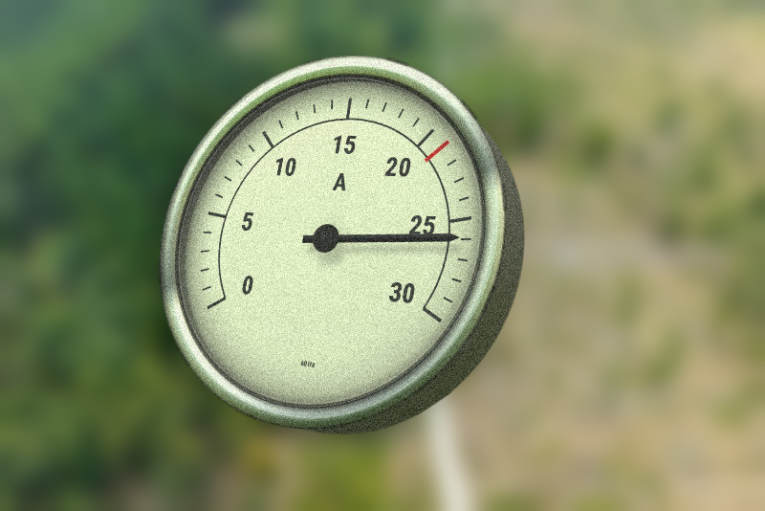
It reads **26** A
